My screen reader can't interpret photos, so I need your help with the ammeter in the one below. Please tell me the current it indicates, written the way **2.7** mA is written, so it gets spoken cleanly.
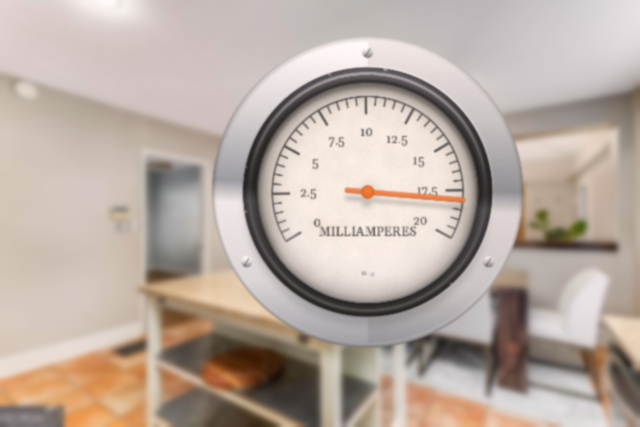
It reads **18** mA
